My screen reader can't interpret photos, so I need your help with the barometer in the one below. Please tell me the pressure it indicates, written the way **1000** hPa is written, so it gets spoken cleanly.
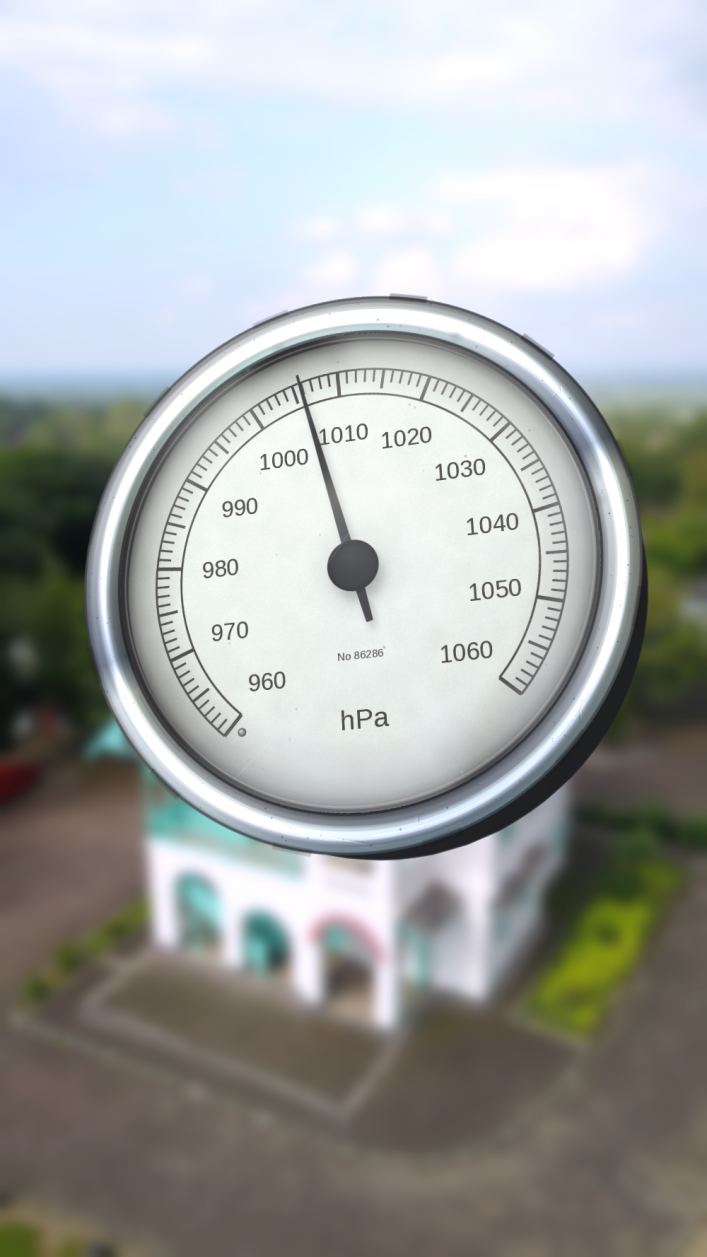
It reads **1006** hPa
